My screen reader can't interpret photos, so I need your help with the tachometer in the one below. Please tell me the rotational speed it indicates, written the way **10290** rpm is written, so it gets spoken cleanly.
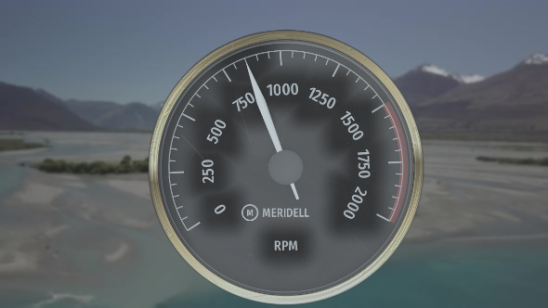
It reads **850** rpm
